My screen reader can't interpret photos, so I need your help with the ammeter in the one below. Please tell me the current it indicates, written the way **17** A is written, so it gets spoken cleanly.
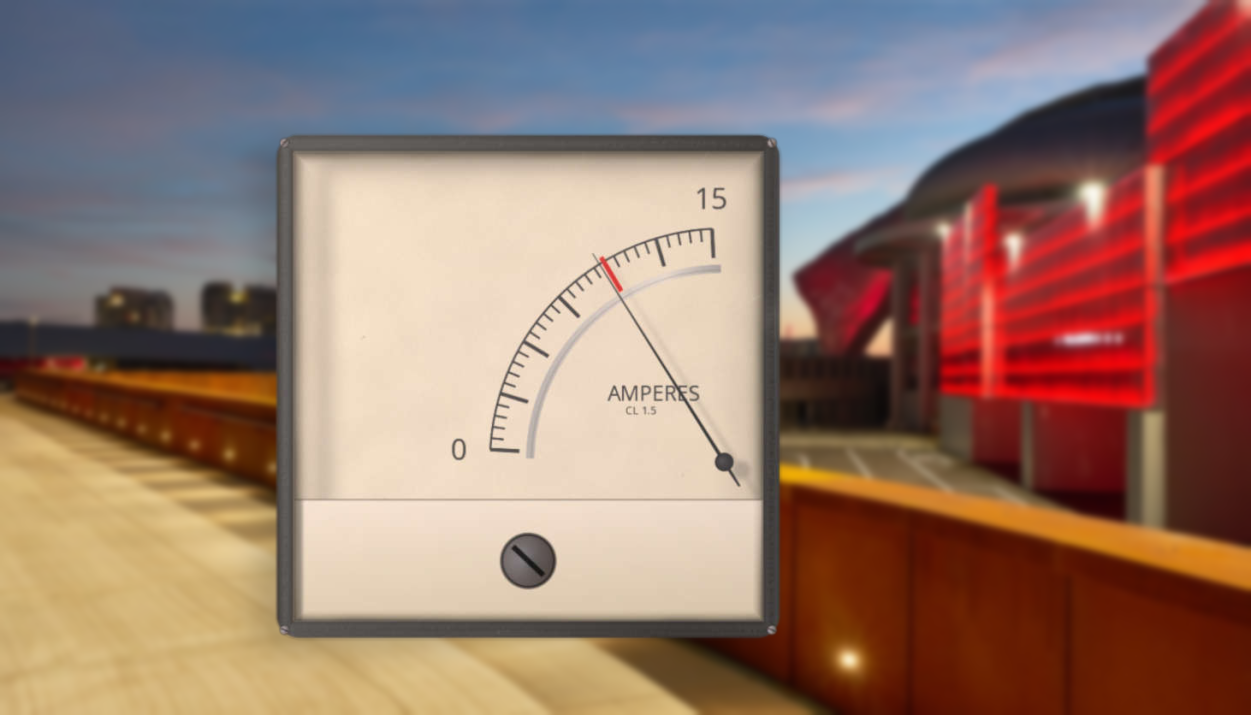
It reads **9.75** A
